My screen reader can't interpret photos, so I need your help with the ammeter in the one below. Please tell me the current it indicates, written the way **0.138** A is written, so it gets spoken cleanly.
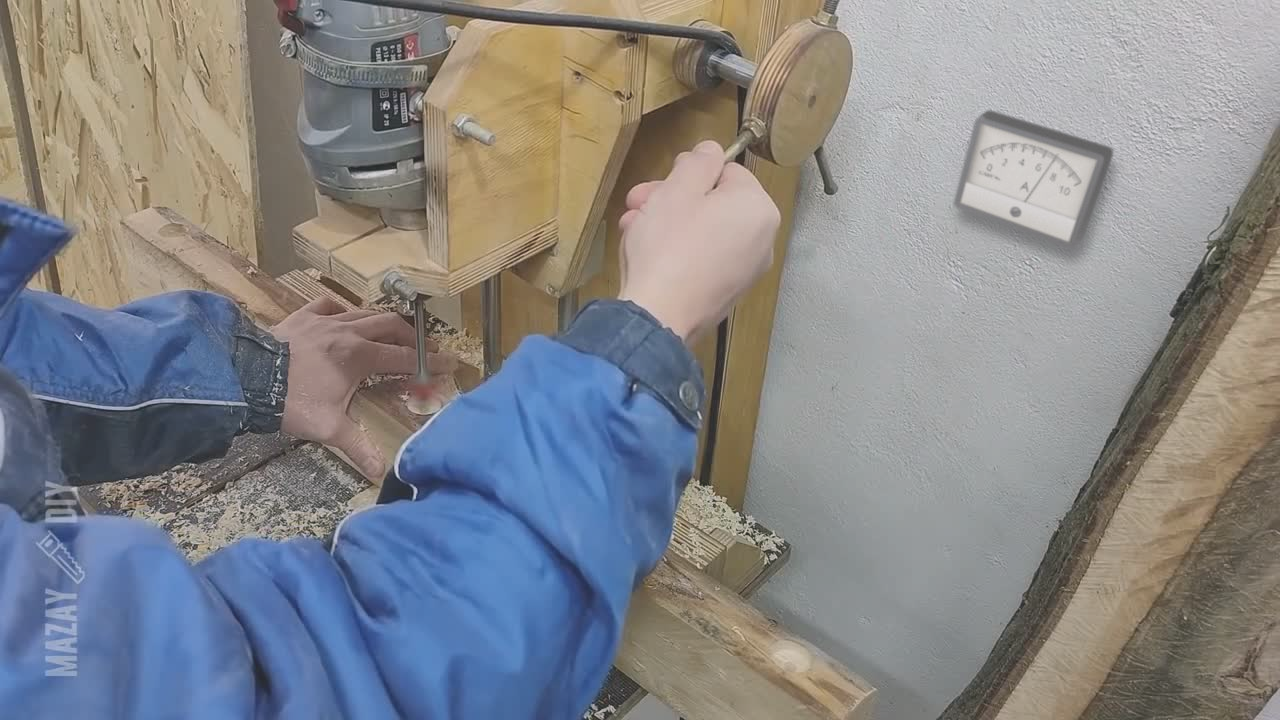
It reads **7** A
